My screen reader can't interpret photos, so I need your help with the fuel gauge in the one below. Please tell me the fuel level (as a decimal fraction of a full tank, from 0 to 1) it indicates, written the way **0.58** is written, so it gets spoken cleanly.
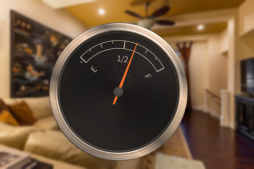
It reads **0.625**
